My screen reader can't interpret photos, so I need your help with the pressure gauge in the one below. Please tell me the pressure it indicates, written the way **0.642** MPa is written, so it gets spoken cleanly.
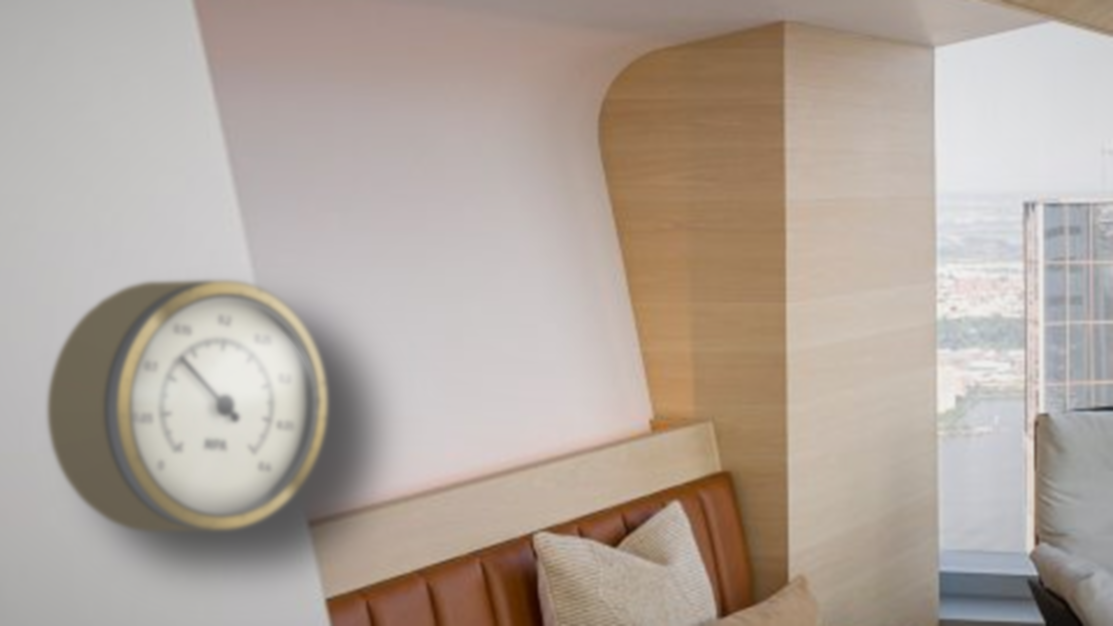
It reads **0.125** MPa
